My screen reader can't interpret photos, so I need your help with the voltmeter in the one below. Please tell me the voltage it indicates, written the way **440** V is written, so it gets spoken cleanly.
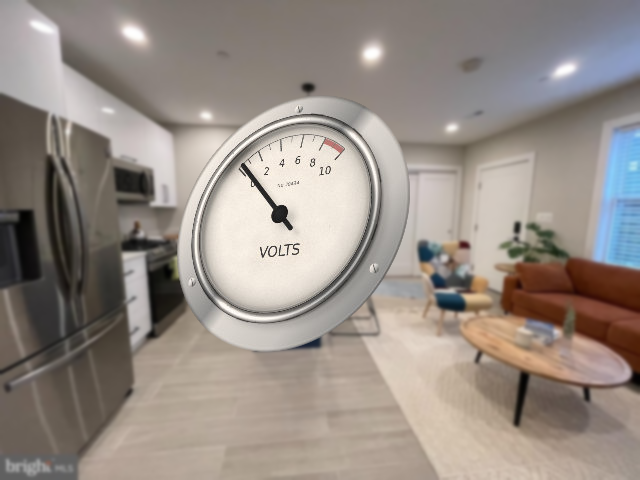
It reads **0.5** V
